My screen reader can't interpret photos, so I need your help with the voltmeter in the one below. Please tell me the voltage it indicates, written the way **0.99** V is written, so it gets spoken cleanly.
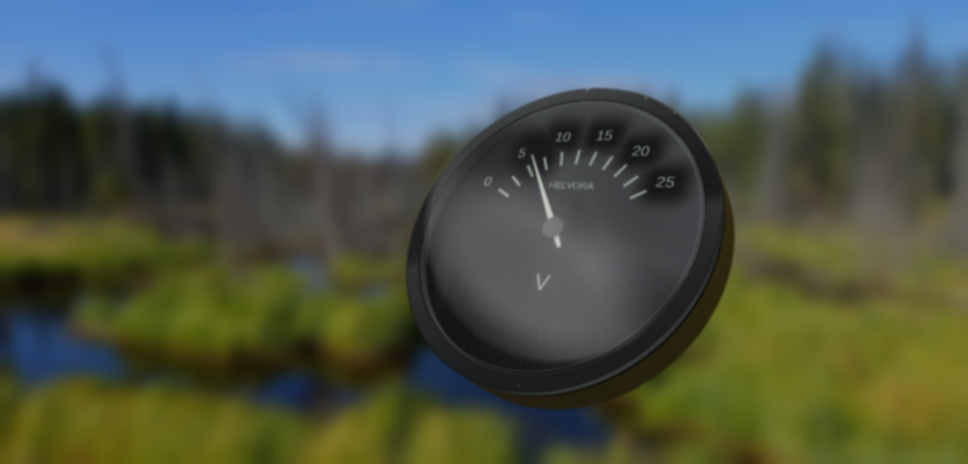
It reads **6.25** V
